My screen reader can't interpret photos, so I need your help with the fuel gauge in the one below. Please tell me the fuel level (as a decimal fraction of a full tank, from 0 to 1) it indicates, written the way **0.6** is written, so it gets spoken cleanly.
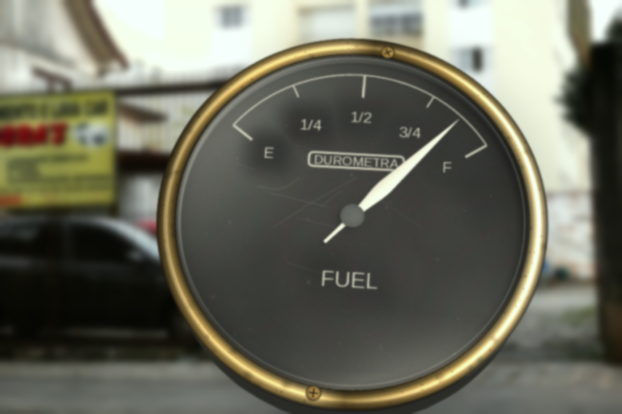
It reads **0.875**
